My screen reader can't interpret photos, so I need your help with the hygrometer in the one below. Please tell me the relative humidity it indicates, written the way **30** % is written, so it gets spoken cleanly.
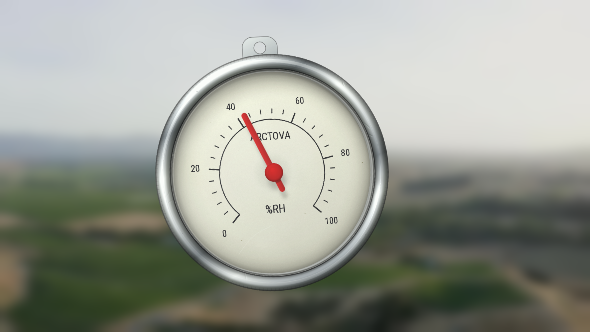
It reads **42** %
